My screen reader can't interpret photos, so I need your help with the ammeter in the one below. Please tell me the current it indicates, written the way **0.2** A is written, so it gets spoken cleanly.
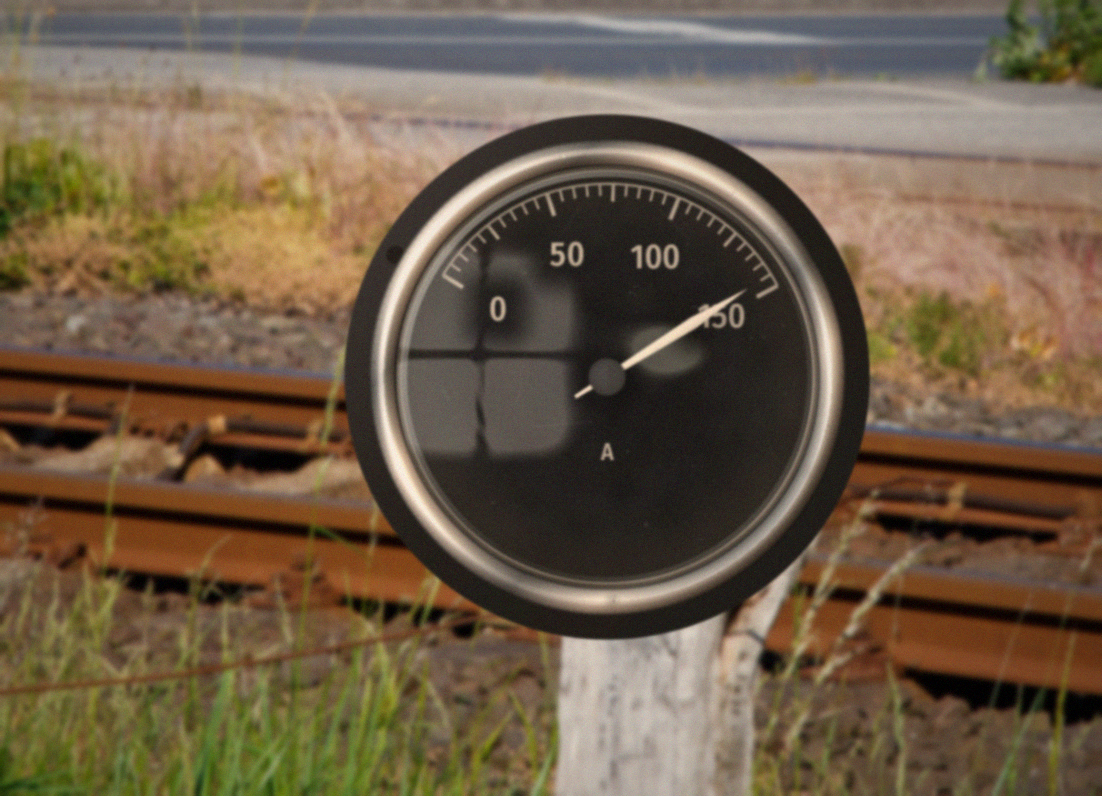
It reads **145** A
